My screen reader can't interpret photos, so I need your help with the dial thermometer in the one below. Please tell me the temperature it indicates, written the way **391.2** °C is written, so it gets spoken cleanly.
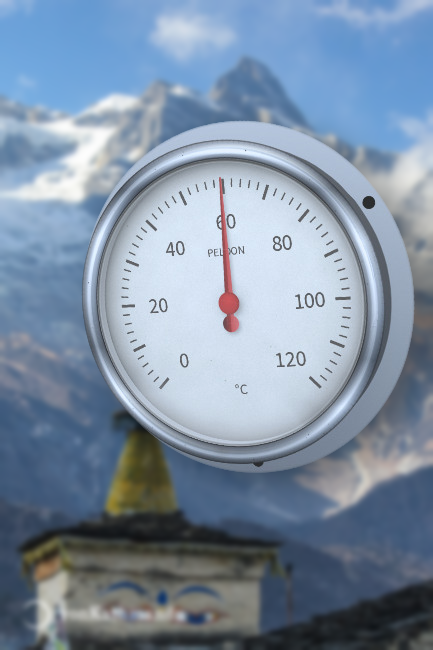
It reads **60** °C
